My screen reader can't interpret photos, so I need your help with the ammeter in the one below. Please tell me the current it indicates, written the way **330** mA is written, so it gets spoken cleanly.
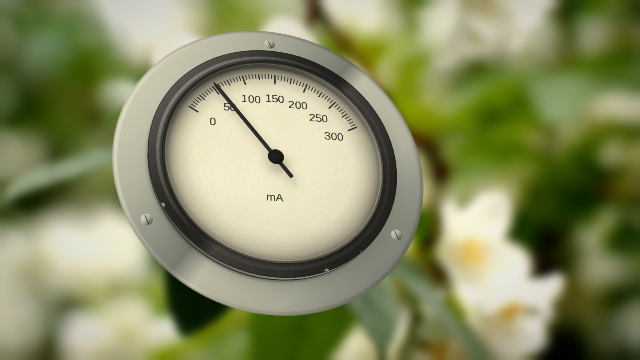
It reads **50** mA
